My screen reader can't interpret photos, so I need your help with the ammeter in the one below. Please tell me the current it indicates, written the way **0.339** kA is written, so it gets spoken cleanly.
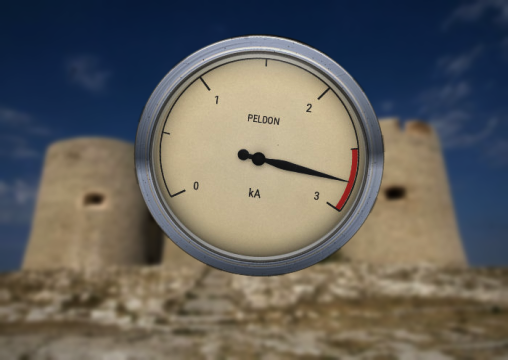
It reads **2.75** kA
